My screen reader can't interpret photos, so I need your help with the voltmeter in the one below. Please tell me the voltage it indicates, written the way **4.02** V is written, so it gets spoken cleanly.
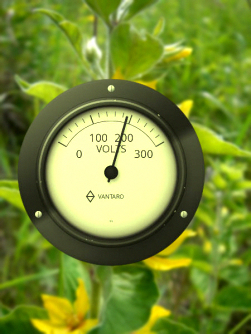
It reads **190** V
